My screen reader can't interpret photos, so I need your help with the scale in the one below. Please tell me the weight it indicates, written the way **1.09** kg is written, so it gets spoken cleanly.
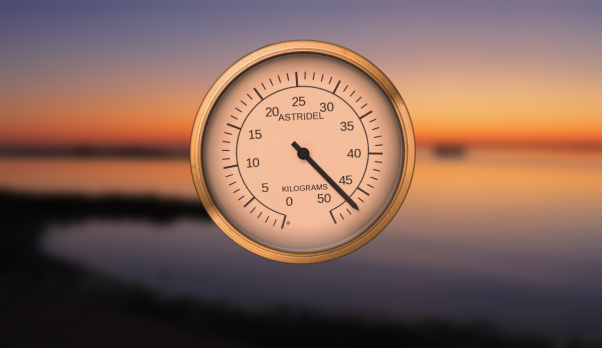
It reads **47** kg
